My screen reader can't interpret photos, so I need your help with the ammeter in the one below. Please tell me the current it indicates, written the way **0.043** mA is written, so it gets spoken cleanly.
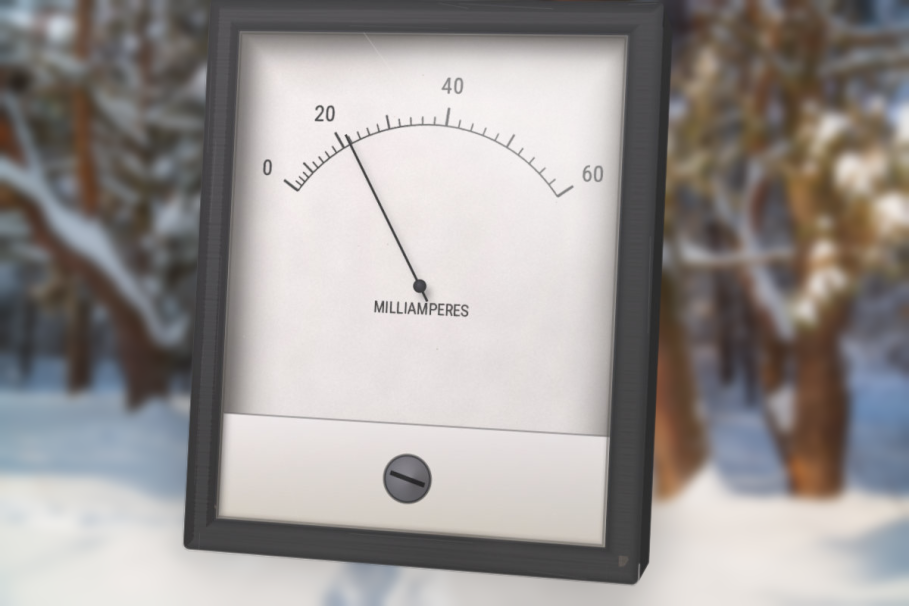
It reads **22** mA
